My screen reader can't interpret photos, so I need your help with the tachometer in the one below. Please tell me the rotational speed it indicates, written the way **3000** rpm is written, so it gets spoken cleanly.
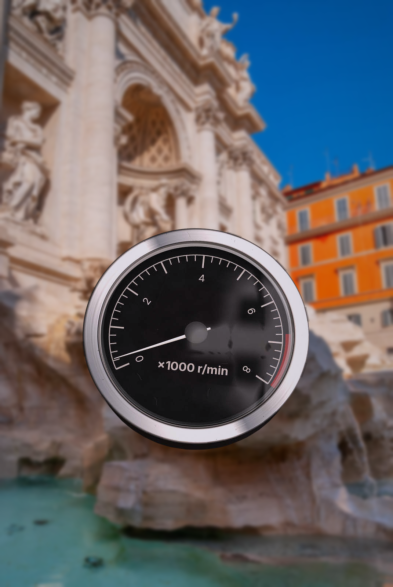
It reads **200** rpm
